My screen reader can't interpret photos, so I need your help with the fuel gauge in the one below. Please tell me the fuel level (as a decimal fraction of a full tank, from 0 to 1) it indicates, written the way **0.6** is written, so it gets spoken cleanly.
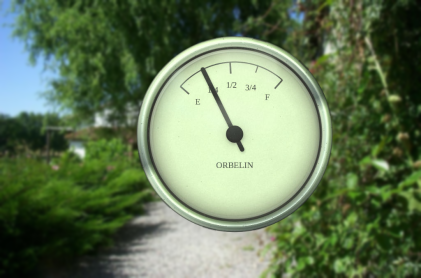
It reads **0.25**
